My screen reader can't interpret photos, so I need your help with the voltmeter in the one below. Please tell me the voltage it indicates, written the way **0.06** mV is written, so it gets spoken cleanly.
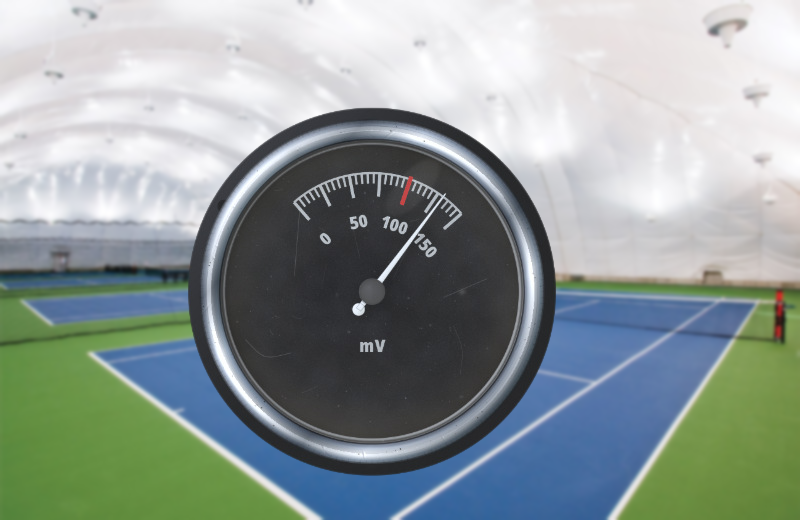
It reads **130** mV
